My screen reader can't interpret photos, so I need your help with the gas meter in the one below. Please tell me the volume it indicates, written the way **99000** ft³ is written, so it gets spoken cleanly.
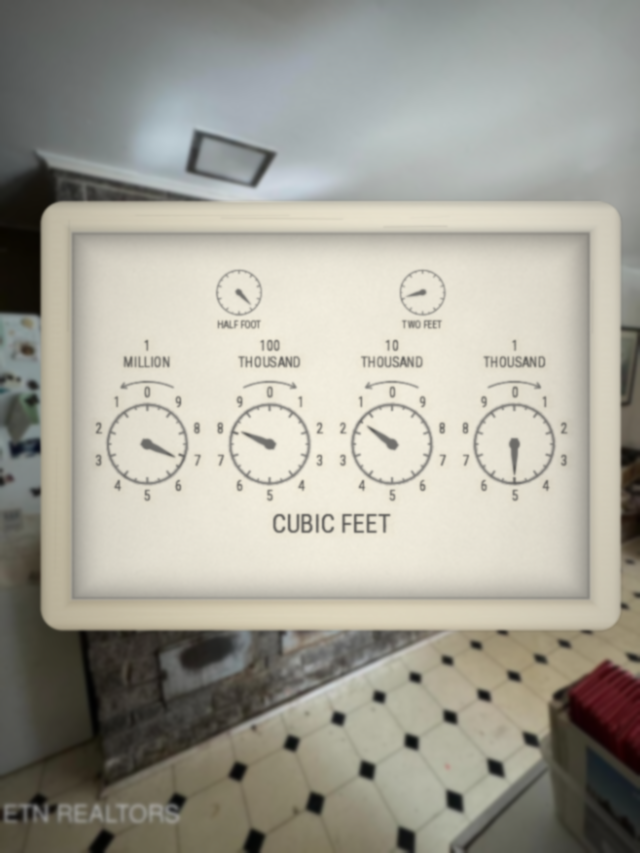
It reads **681500** ft³
